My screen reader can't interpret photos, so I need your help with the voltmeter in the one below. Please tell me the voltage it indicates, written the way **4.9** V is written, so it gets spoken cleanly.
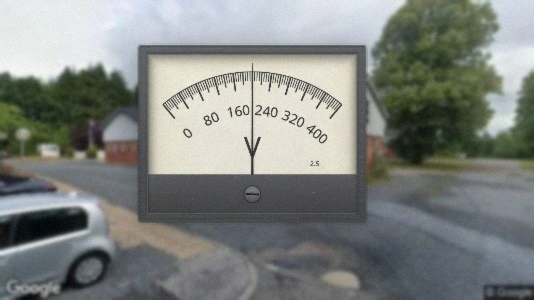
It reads **200** V
